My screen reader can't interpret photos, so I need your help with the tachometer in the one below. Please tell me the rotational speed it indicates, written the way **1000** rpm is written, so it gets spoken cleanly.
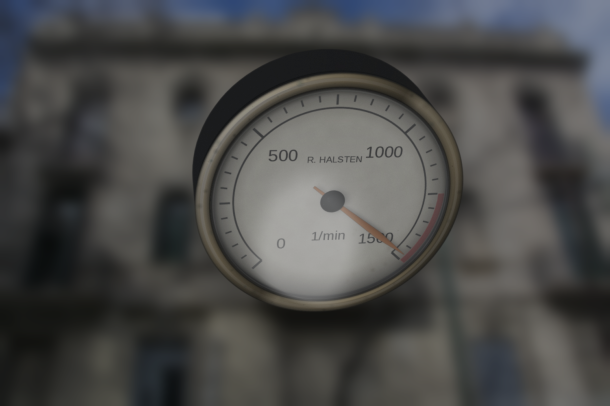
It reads **1475** rpm
